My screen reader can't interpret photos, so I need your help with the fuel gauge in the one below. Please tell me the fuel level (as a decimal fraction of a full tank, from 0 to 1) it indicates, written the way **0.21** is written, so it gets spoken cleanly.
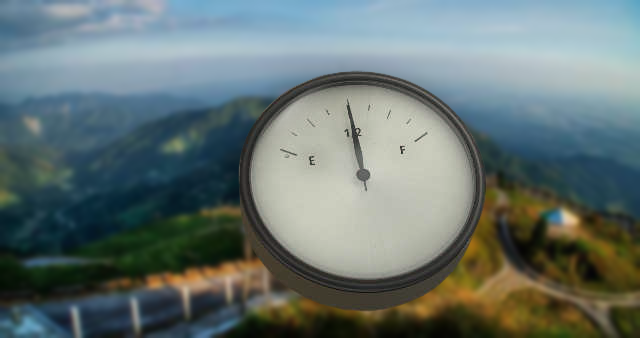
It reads **0.5**
